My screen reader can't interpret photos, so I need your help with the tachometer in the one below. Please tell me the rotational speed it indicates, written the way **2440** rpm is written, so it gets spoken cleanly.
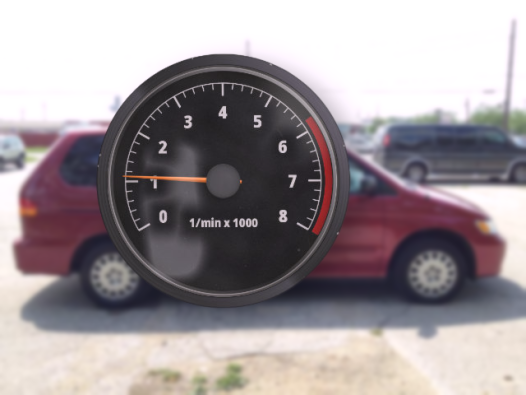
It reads **1100** rpm
